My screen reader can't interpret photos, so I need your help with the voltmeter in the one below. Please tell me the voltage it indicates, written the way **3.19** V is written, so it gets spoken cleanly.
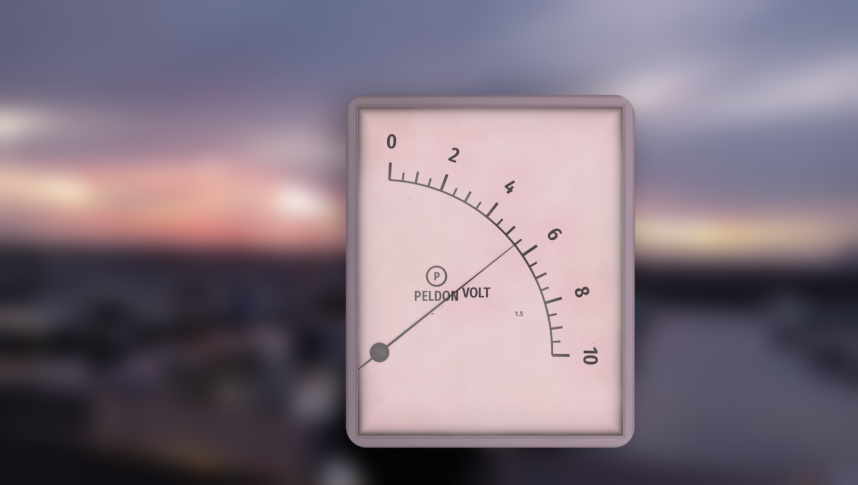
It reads **5.5** V
